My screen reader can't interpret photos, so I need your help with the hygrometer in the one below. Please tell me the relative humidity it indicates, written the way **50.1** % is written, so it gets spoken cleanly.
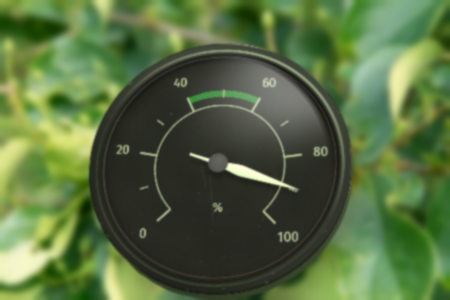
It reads **90** %
